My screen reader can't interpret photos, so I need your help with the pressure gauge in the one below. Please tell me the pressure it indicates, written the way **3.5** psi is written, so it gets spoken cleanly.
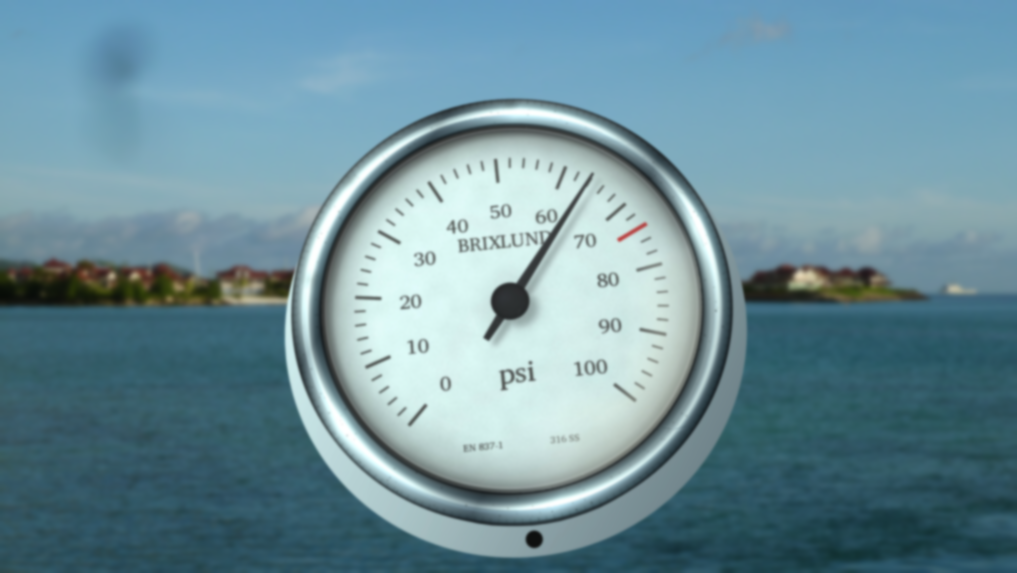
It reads **64** psi
